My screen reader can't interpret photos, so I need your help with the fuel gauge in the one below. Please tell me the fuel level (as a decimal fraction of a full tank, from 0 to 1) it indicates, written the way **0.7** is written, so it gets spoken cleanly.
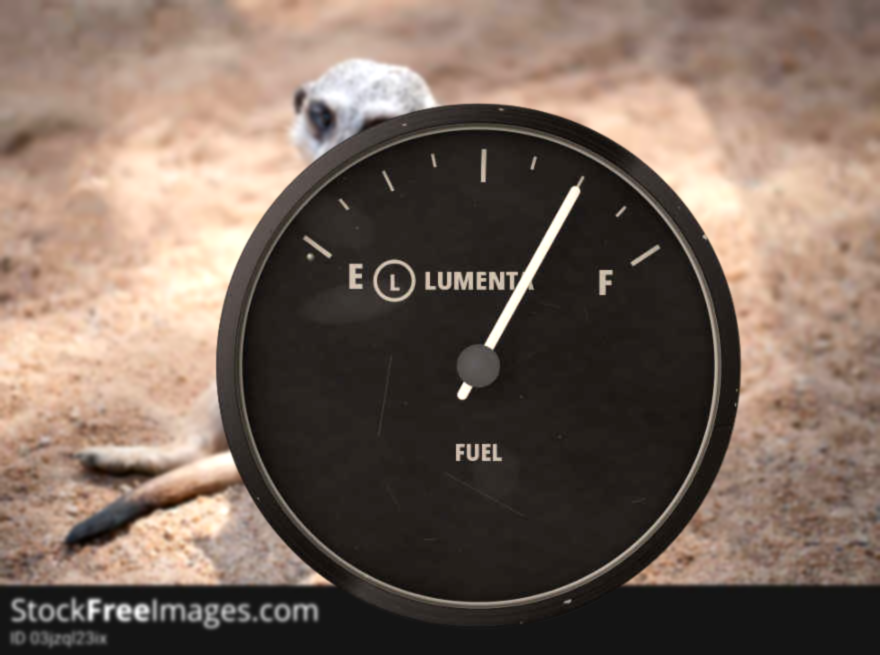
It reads **0.75**
